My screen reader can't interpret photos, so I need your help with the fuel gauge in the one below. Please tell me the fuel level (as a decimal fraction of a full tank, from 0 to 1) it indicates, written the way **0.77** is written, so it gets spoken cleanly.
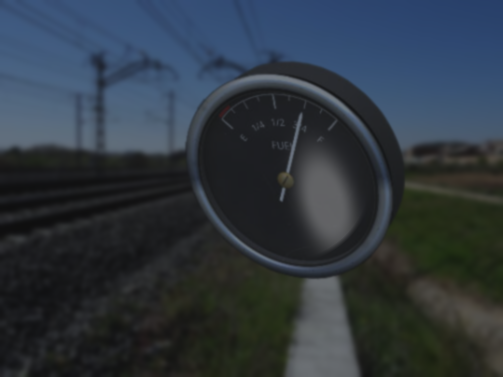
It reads **0.75**
